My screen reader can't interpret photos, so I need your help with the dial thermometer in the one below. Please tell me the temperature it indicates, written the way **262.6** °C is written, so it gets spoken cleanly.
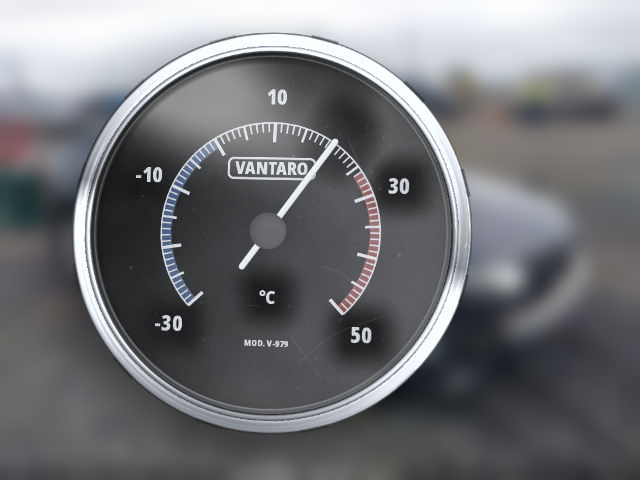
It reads **20** °C
